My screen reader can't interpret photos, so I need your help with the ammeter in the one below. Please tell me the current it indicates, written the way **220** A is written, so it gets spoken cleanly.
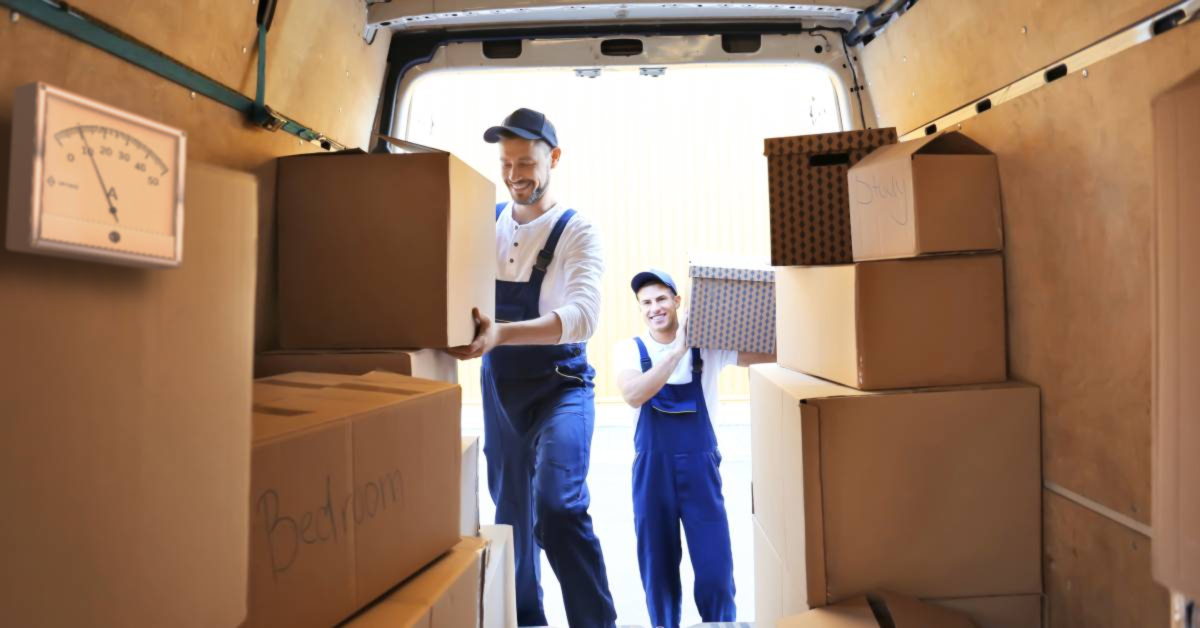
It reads **10** A
